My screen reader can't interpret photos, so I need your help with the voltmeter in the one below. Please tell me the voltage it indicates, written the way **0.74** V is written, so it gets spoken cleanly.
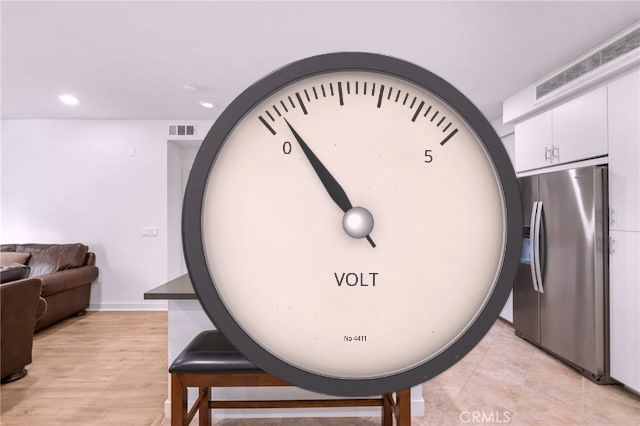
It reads **0.4** V
